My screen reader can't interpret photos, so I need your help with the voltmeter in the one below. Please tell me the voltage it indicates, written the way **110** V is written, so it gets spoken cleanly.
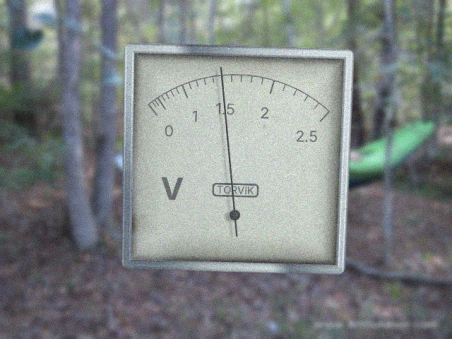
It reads **1.5** V
